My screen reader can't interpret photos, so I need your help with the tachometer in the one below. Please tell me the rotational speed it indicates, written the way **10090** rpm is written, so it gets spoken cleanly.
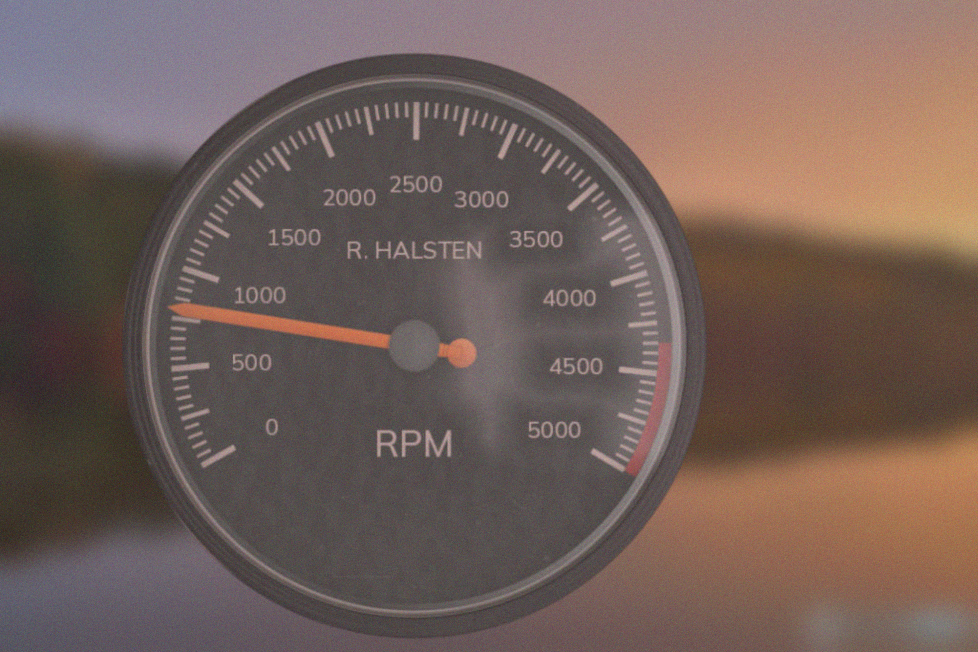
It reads **800** rpm
